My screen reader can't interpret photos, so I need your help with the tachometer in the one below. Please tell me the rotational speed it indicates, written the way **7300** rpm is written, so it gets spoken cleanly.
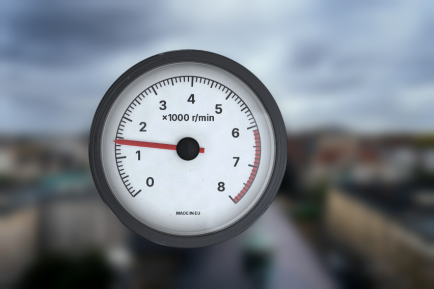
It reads **1400** rpm
